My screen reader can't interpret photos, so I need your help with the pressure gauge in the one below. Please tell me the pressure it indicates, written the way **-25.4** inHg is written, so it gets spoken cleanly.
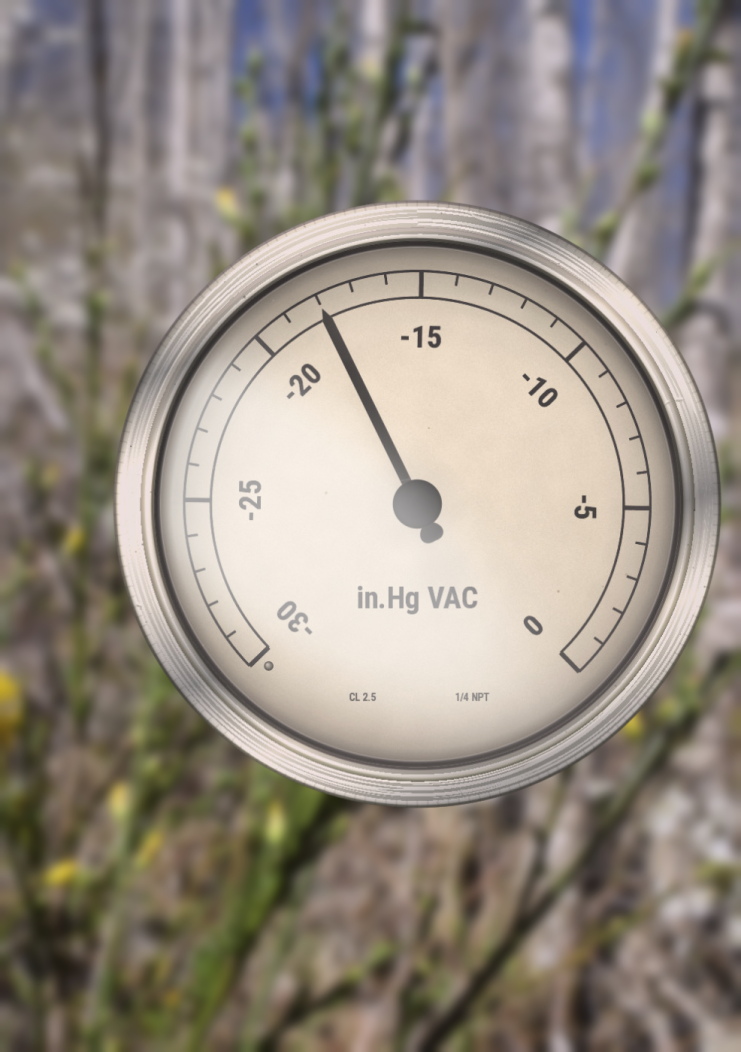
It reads **-18** inHg
